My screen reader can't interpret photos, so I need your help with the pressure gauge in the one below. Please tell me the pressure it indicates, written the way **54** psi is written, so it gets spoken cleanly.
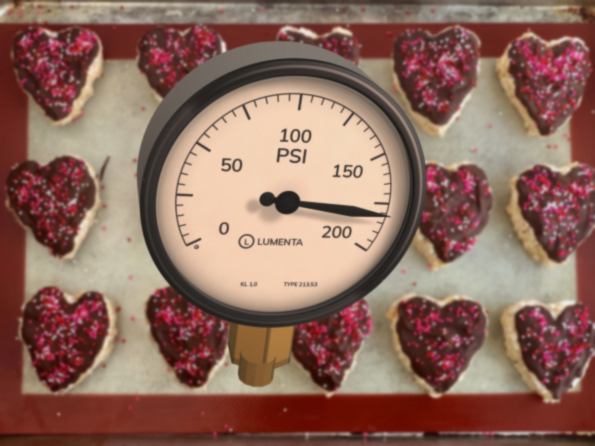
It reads **180** psi
